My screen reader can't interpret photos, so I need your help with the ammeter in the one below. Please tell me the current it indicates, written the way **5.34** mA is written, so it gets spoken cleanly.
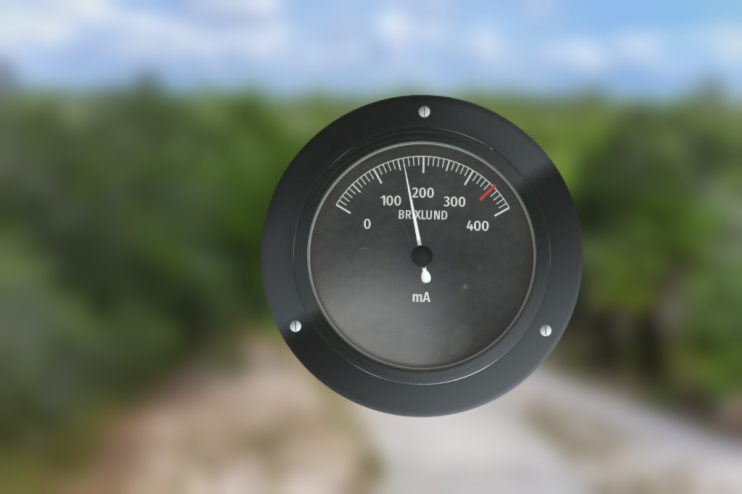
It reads **160** mA
